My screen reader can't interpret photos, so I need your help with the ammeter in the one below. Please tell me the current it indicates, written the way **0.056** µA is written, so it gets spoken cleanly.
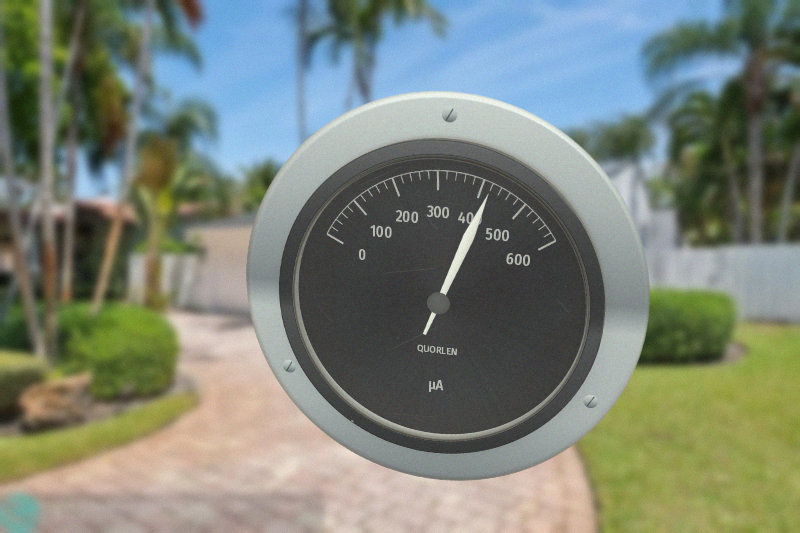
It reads **420** µA
